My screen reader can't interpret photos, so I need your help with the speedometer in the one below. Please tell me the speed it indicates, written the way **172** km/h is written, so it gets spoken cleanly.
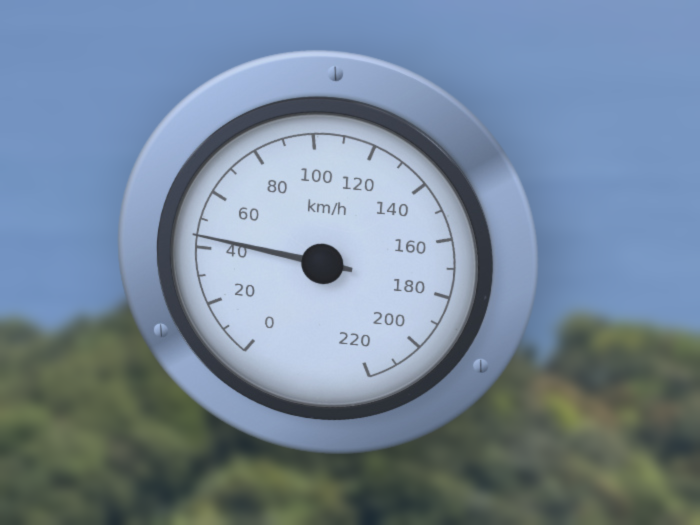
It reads **45** km/h
